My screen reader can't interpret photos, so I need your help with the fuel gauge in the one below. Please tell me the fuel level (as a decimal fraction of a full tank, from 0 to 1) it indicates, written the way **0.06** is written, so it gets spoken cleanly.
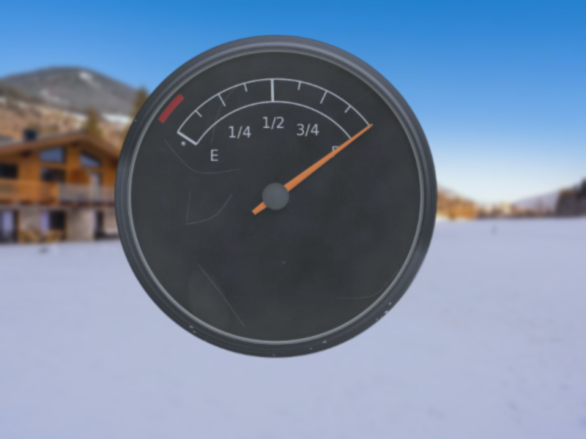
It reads **1**
